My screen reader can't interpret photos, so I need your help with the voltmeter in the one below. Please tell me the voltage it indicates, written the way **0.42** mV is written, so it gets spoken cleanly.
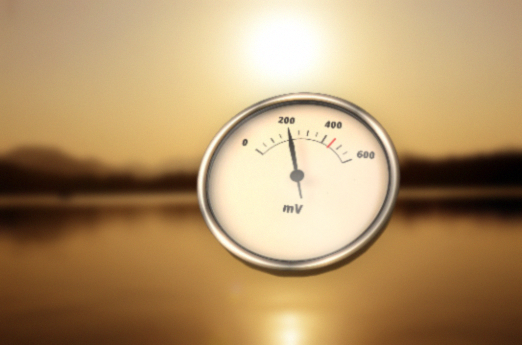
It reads **200** mV
